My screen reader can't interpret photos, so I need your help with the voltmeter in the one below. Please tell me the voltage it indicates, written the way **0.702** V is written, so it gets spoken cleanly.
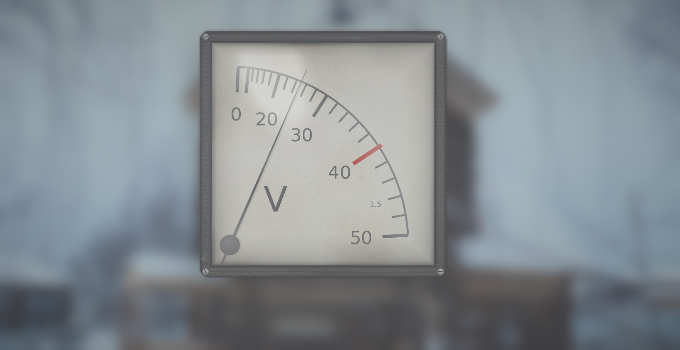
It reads **25** V
